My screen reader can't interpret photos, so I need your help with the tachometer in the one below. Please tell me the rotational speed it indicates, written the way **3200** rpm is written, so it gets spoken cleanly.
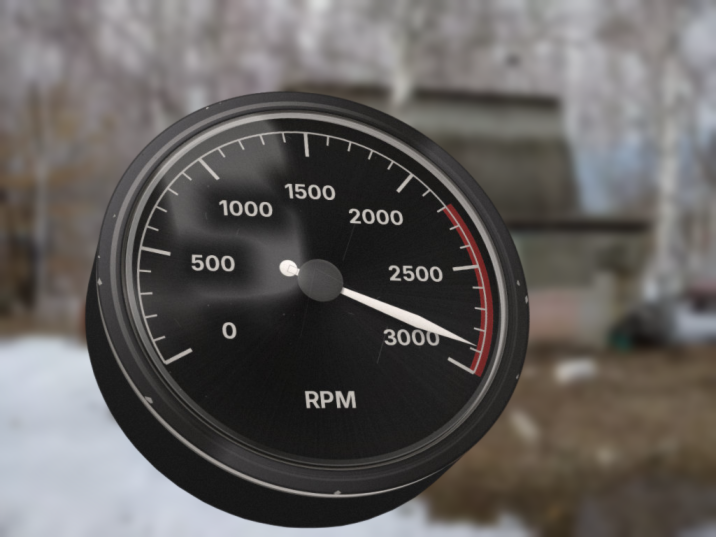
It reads **2900** rpm
